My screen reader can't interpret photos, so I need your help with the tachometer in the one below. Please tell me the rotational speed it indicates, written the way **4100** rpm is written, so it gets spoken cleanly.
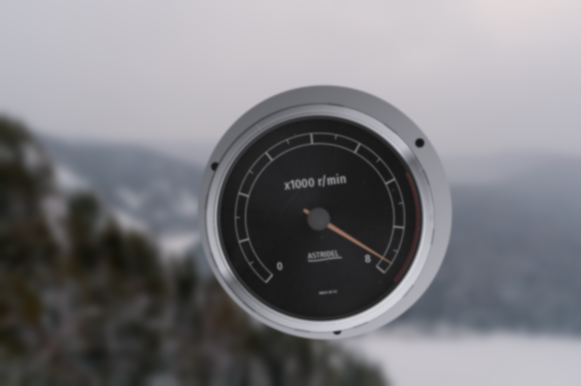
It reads **7750** rpm
